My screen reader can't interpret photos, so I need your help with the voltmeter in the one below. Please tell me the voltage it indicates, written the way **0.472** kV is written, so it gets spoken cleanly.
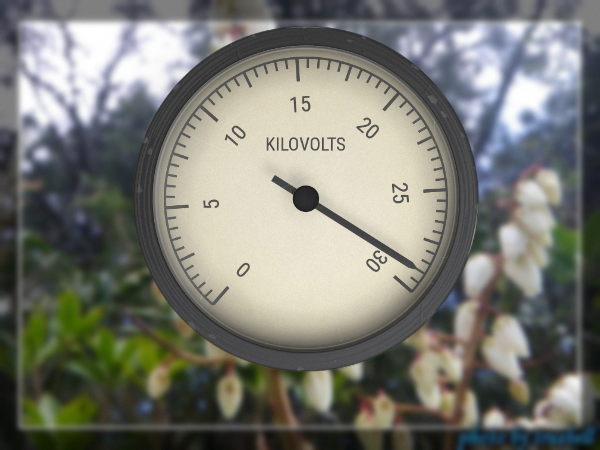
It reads **29** kV
